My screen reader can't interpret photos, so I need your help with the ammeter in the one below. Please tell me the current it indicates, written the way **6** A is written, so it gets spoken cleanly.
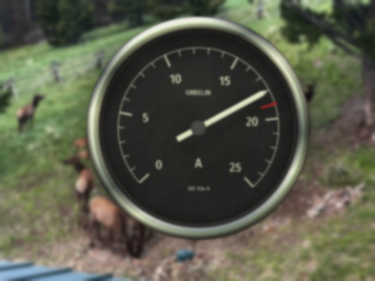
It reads **18** A
